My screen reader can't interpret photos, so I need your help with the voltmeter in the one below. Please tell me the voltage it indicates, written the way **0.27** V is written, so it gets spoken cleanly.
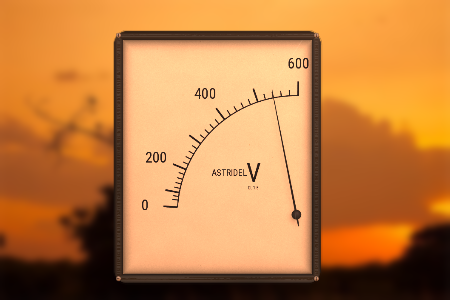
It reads **540** V
